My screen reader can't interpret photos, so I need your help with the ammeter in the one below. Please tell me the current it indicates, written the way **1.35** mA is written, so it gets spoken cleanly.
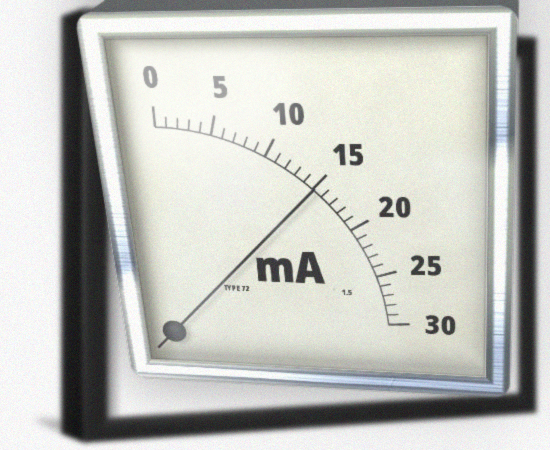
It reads **15** mA
